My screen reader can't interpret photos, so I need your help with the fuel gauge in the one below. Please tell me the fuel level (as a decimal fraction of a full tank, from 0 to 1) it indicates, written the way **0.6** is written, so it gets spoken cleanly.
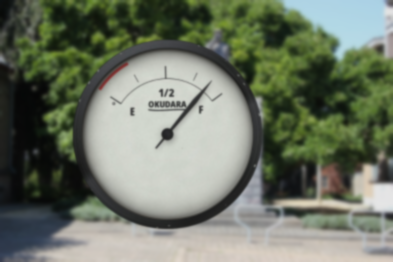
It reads **0.875**
